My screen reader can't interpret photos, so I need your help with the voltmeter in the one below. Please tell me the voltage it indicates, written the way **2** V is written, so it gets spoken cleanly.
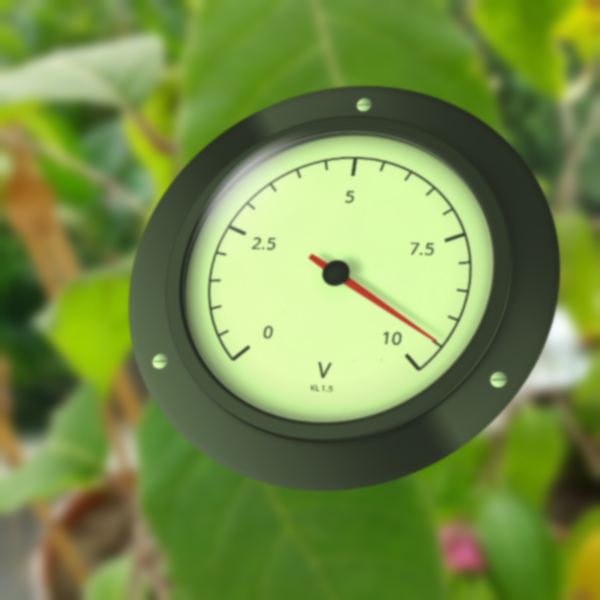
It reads **9.5** V
